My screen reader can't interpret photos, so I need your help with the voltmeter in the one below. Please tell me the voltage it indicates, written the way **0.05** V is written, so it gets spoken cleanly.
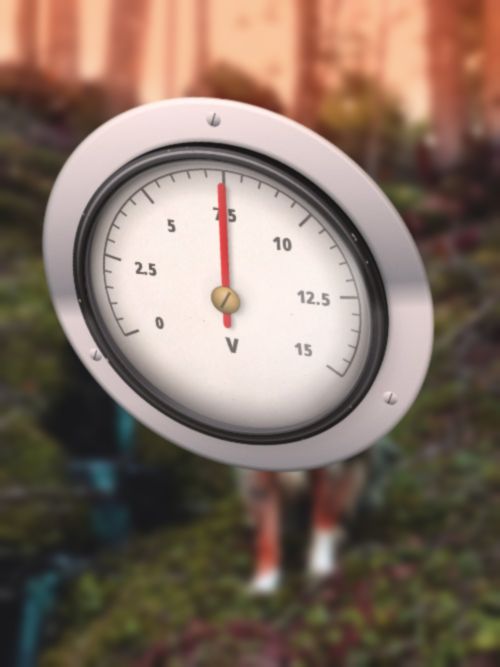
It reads **7.5** V
